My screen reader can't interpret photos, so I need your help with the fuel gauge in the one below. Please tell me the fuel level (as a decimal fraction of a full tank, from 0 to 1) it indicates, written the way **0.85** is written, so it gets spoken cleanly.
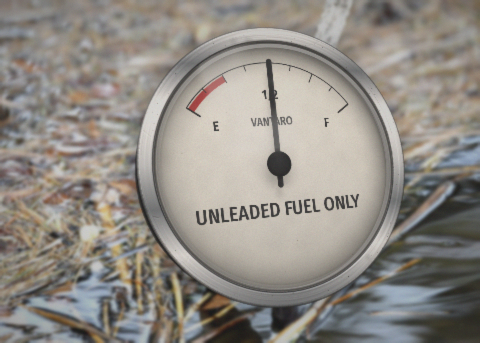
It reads **0.5**
